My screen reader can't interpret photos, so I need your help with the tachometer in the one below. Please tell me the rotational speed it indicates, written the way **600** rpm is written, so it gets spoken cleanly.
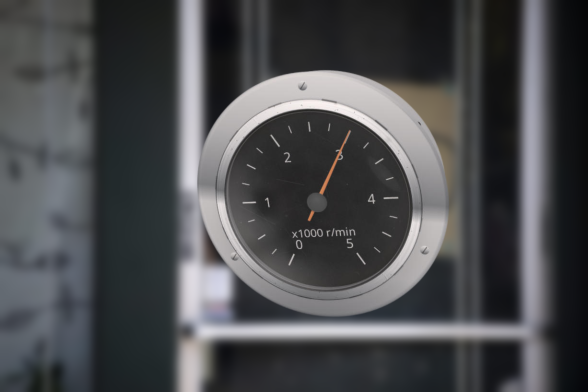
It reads **3000** rpm
